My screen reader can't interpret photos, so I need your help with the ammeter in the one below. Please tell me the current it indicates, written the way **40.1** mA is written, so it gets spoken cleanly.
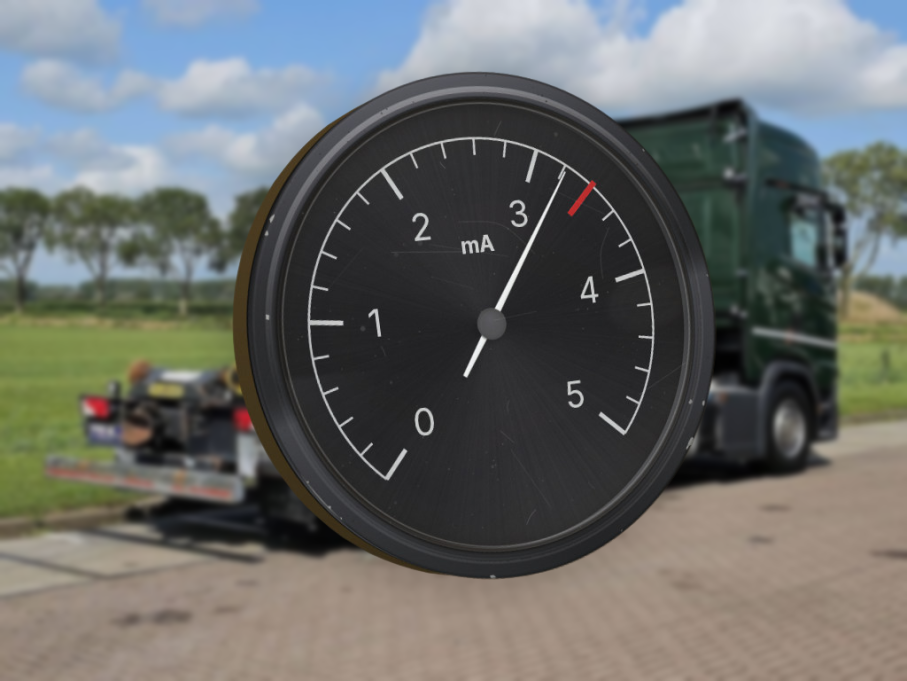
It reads **3.2** mA
